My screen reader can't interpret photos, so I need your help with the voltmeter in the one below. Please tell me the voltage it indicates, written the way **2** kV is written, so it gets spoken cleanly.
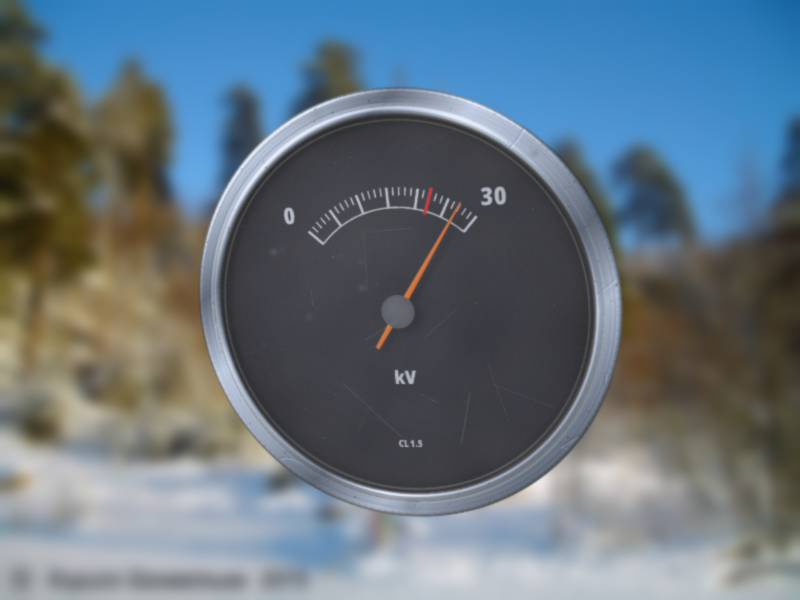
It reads **27** kV
